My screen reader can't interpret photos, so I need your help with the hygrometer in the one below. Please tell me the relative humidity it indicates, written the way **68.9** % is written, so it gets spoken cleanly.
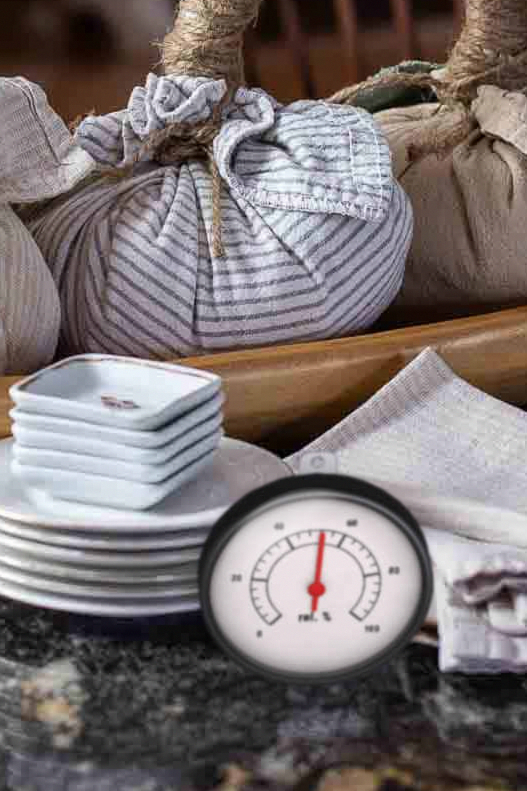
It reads **52** %
